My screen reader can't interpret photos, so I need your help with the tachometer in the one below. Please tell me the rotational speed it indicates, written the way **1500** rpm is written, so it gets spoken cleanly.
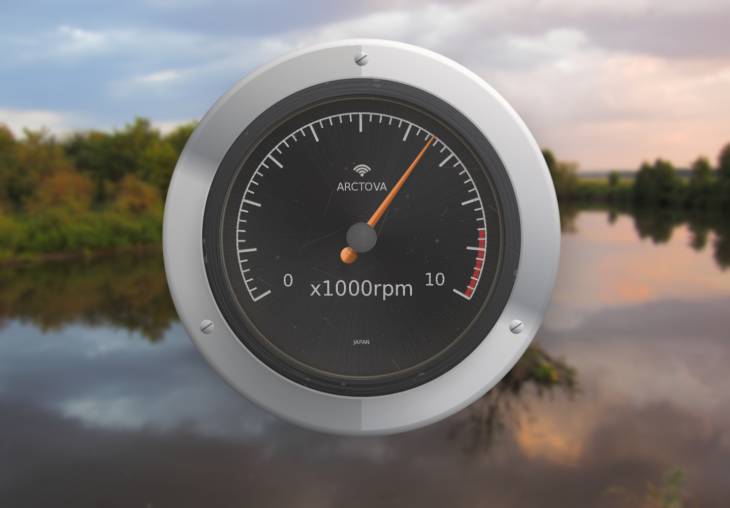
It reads **6500** rpm
